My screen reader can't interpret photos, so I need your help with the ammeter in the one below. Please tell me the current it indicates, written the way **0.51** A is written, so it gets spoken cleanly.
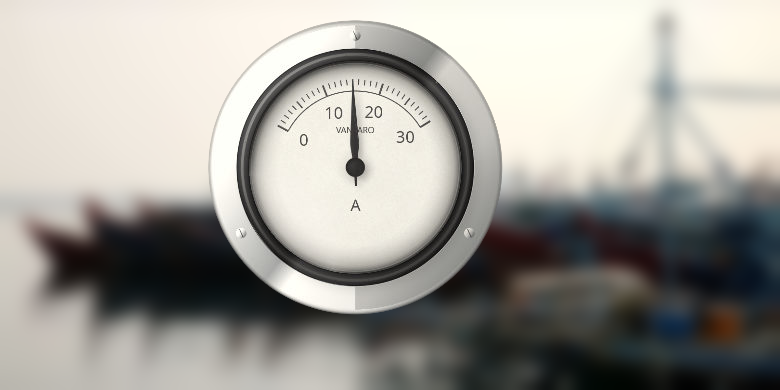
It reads **15** A
